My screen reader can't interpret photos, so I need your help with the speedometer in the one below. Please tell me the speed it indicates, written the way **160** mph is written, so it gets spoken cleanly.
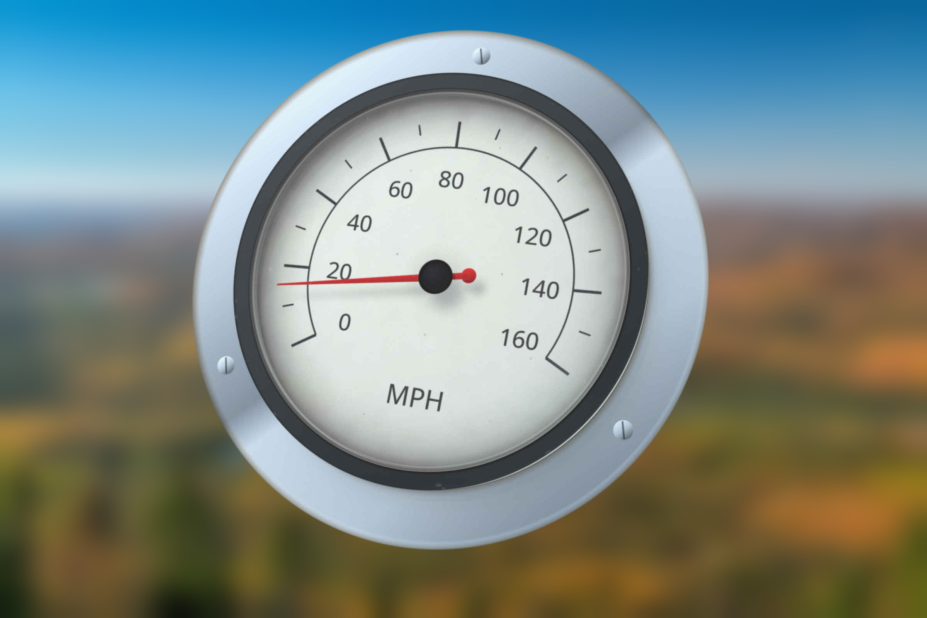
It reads **15** mph
